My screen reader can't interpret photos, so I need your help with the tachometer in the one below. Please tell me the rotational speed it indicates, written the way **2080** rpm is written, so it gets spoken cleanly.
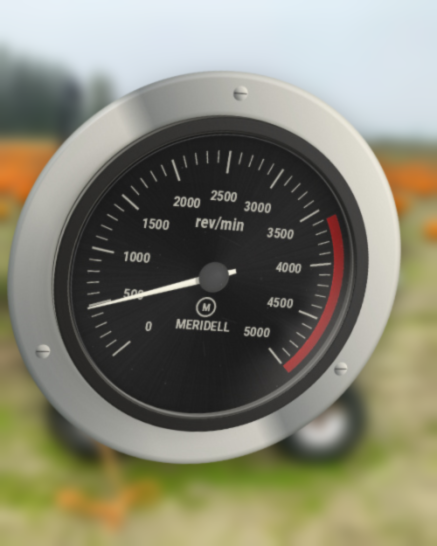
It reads **500** rpm
